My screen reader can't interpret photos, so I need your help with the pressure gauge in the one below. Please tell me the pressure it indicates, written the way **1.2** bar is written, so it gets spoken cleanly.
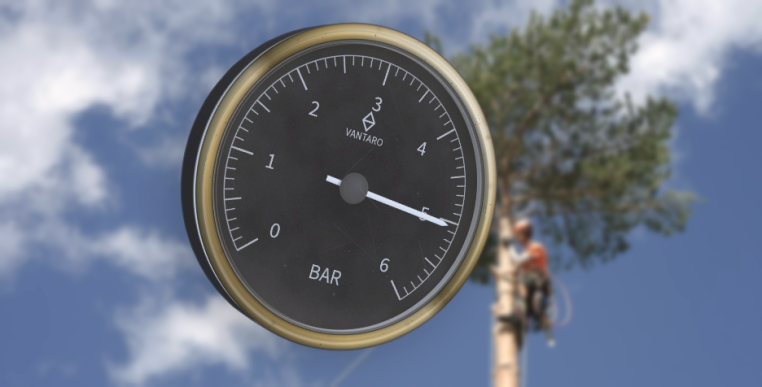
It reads **5.05** bar
